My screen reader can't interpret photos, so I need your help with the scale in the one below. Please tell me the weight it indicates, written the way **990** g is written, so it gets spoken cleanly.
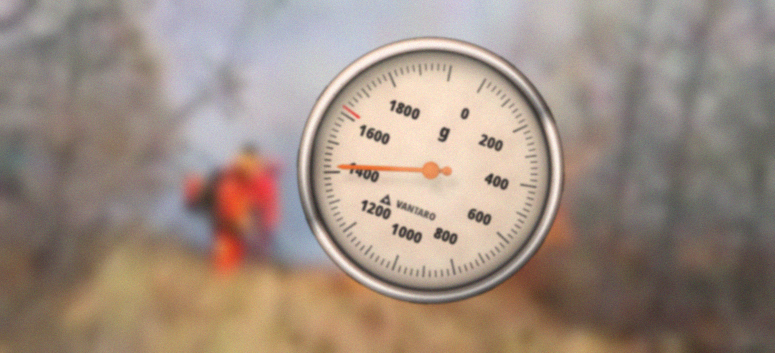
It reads **1420** g
